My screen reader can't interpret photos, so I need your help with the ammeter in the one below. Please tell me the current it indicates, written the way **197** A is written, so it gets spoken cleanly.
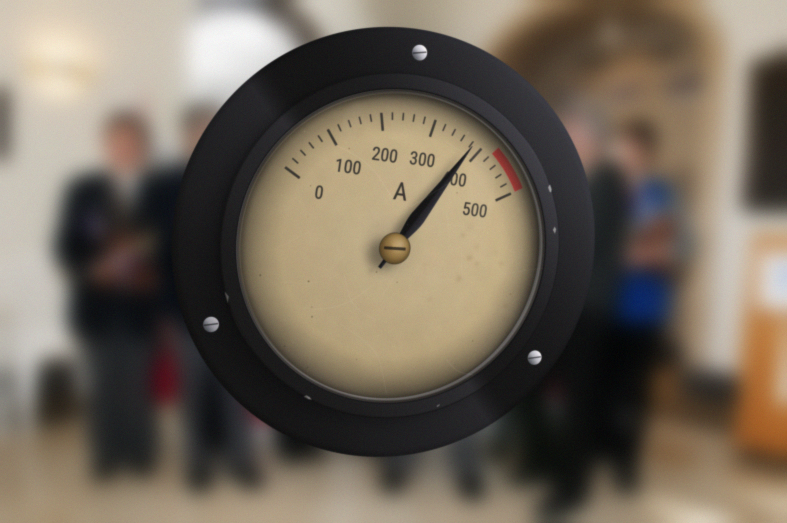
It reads **380** A
